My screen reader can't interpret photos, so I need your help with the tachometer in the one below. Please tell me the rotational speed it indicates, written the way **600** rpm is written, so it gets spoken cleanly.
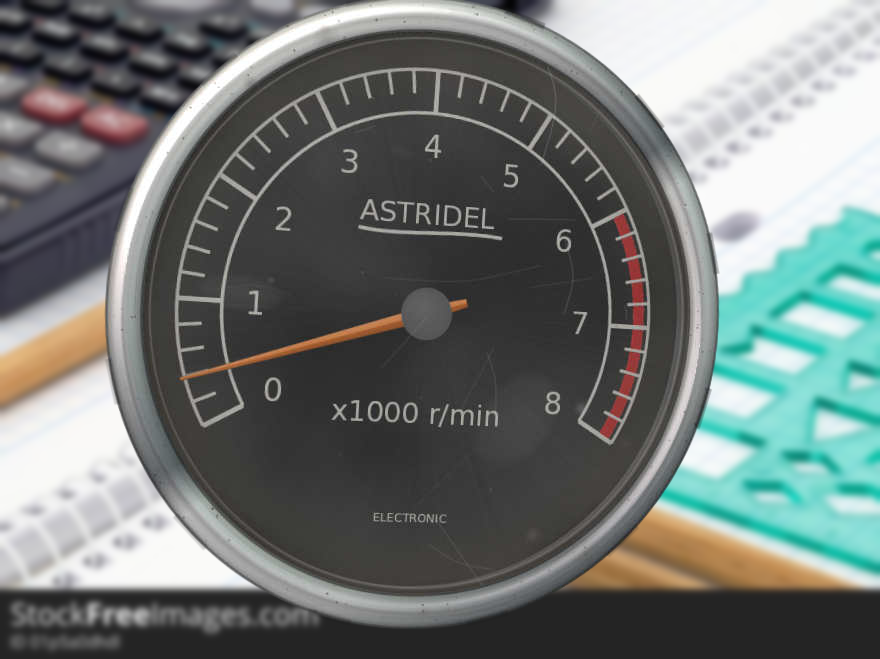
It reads **400** rpm
